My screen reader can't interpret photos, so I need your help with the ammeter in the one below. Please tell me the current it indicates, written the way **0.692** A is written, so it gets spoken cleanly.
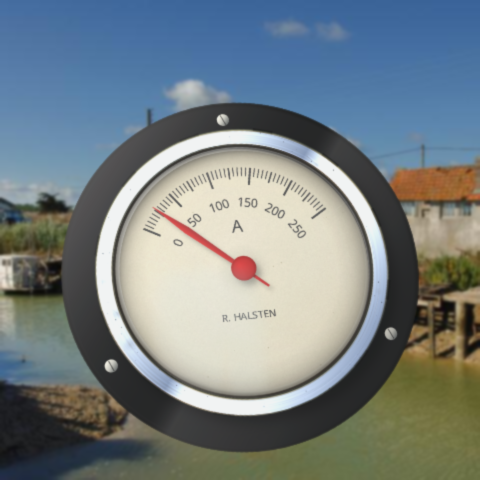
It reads **25** A
